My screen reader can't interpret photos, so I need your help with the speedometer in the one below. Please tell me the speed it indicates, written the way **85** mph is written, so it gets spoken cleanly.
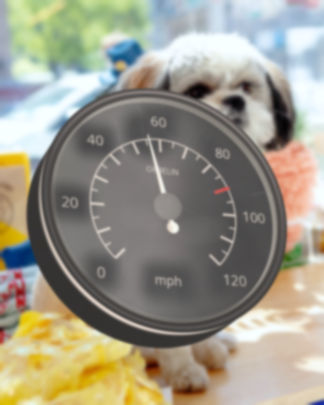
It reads **55** mph
